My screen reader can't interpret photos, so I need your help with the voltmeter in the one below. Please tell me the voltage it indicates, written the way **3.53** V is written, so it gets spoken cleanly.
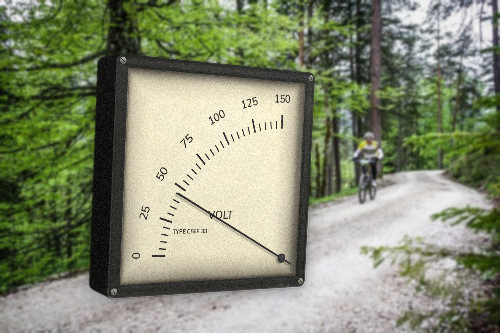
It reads **45** V
